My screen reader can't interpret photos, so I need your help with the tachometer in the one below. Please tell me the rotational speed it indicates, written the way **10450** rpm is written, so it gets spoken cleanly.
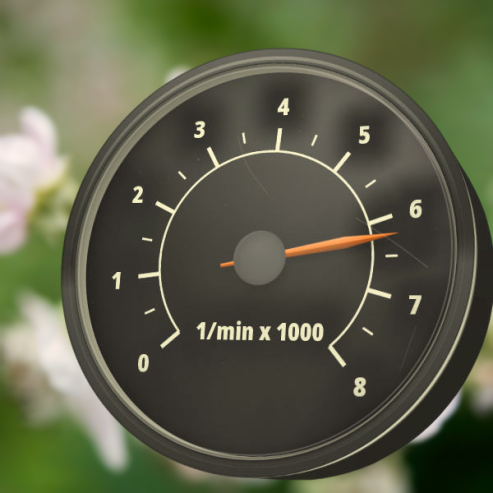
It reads **6250** rpm
